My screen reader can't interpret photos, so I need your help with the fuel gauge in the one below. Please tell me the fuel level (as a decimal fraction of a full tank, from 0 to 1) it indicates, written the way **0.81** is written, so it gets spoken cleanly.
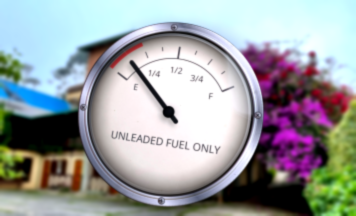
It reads **0.125**
